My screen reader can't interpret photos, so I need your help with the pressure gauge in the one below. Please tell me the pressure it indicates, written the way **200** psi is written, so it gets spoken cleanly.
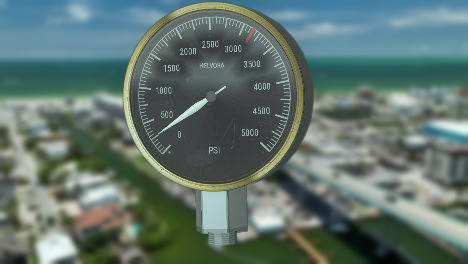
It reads **250** psi
